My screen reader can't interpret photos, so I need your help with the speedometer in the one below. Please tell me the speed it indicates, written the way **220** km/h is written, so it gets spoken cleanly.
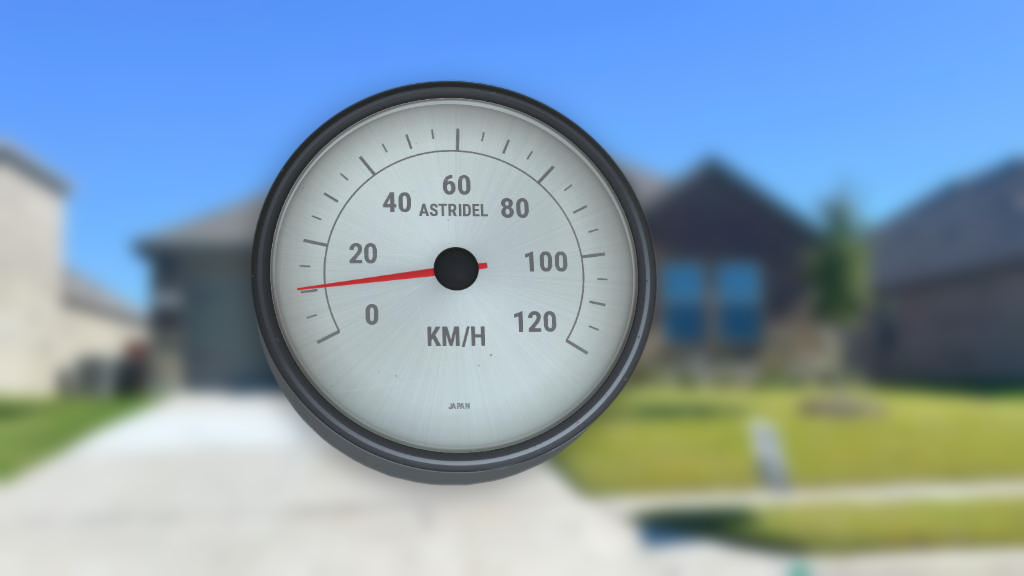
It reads **10** km/h
